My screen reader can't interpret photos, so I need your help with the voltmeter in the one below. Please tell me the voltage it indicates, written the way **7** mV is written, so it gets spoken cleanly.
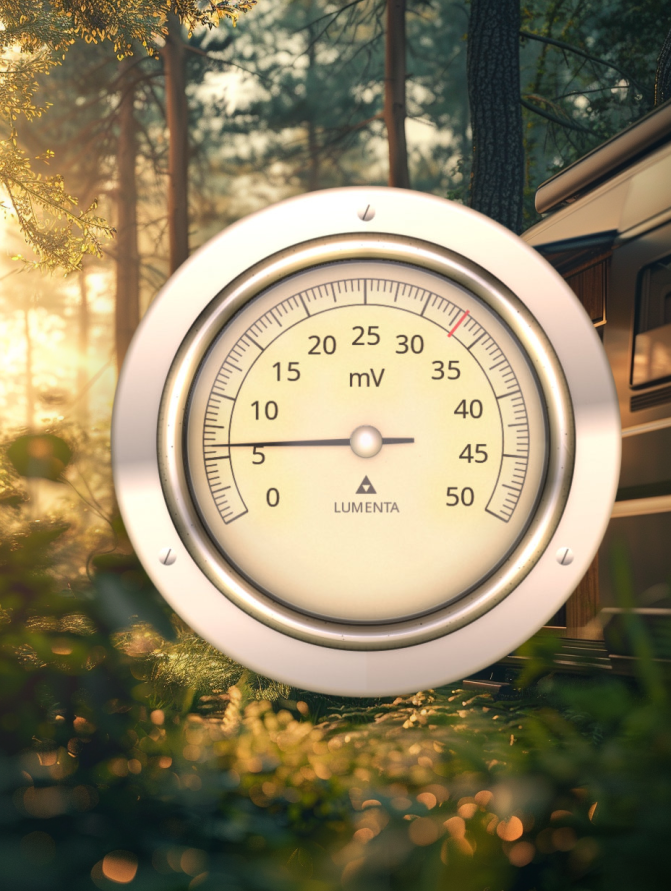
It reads **6** mV
